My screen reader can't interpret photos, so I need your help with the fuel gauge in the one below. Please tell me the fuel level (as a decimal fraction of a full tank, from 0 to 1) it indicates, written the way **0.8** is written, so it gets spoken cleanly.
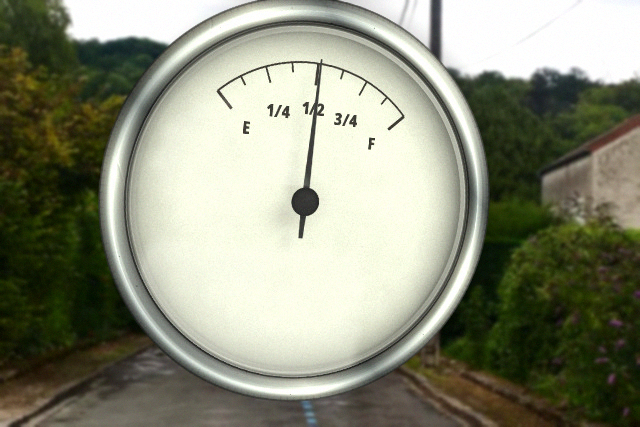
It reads **0.5**
